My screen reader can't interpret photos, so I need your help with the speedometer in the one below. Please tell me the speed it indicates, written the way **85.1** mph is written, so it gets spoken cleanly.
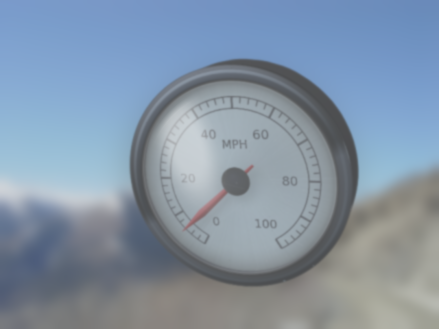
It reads **6** mph
